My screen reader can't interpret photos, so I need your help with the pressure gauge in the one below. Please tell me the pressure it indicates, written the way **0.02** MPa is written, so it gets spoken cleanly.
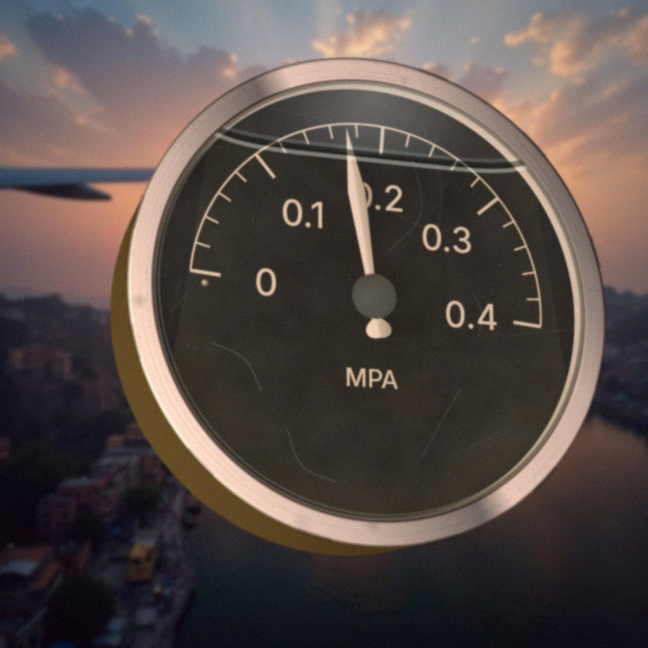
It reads **0.17** MPa
